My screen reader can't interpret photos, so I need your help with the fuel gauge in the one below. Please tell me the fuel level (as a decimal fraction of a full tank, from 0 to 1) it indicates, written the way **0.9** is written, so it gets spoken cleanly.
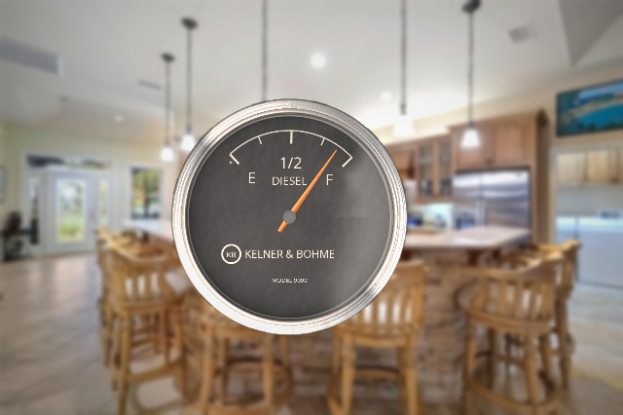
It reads **0.875**
